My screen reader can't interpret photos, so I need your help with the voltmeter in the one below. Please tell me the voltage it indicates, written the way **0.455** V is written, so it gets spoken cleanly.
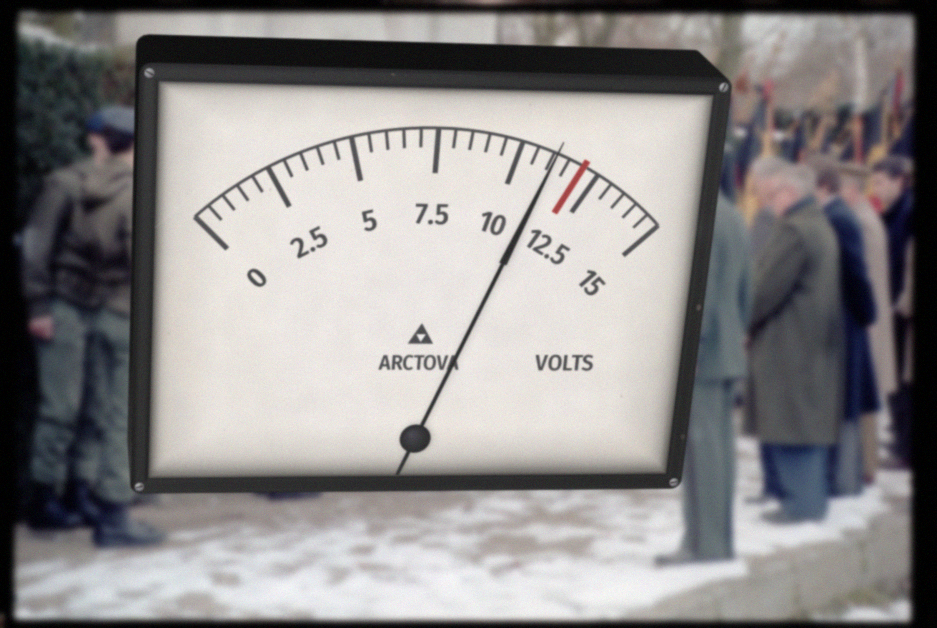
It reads **11** V
